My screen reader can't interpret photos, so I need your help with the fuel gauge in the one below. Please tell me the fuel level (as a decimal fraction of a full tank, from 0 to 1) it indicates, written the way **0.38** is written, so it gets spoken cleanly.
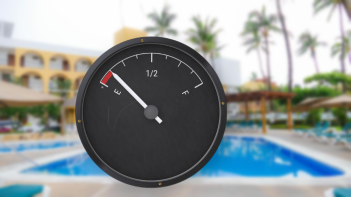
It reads **0.125**
